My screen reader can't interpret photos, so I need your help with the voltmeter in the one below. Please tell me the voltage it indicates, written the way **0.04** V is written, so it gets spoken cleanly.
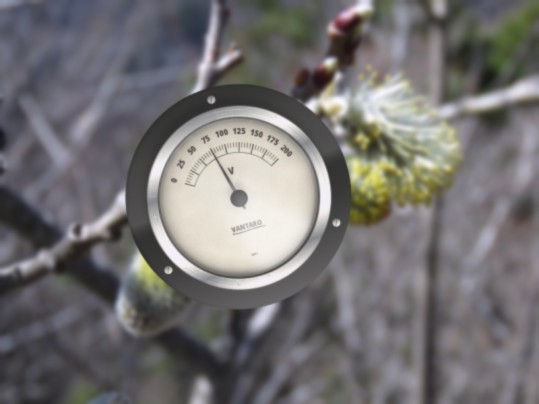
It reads **75** V
